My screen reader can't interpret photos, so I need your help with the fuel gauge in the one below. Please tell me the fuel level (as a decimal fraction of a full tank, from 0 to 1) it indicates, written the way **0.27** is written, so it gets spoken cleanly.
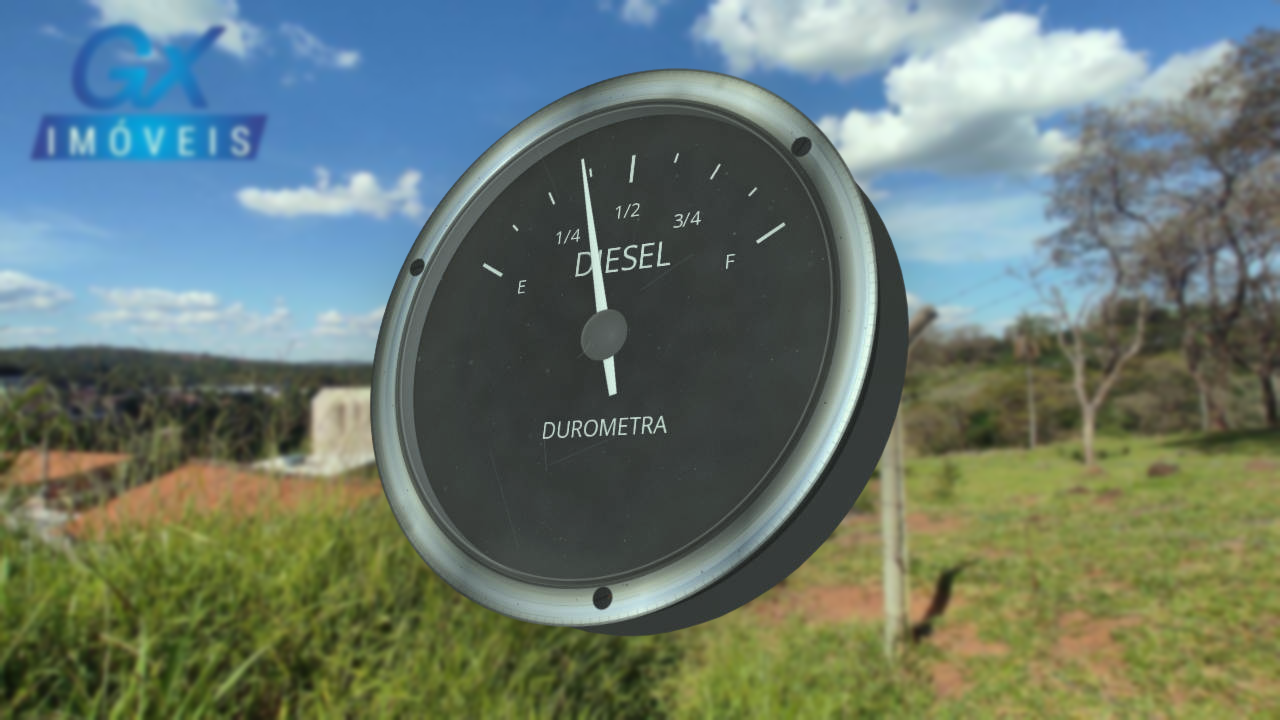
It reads **0.375**
